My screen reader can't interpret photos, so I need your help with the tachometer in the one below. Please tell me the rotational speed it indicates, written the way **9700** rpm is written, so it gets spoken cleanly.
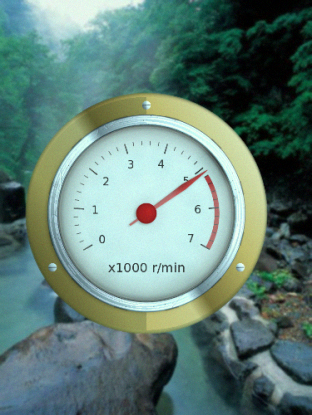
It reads **5100** rpm
